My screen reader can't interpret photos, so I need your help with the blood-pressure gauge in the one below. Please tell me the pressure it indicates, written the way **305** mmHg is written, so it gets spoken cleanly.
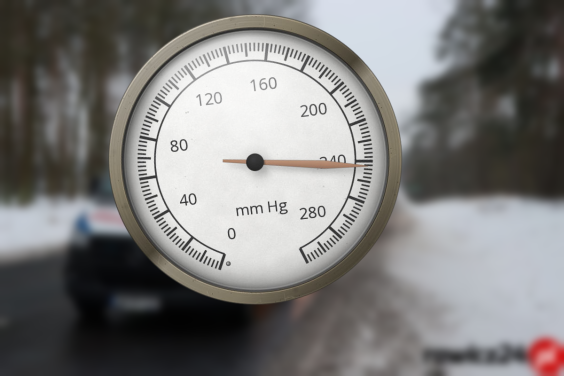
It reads **242** mmHg
